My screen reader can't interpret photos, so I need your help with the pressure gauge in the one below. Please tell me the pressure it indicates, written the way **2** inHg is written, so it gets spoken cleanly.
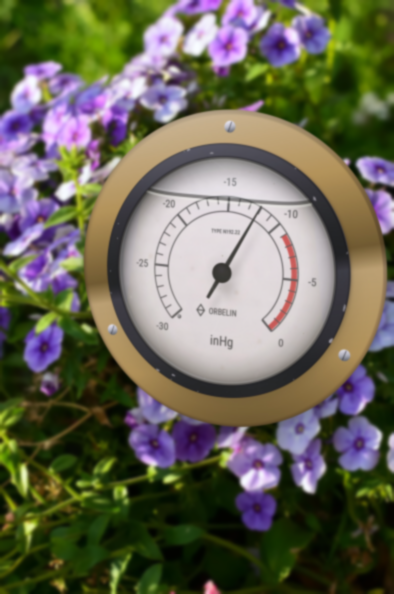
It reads **-12** inHg
